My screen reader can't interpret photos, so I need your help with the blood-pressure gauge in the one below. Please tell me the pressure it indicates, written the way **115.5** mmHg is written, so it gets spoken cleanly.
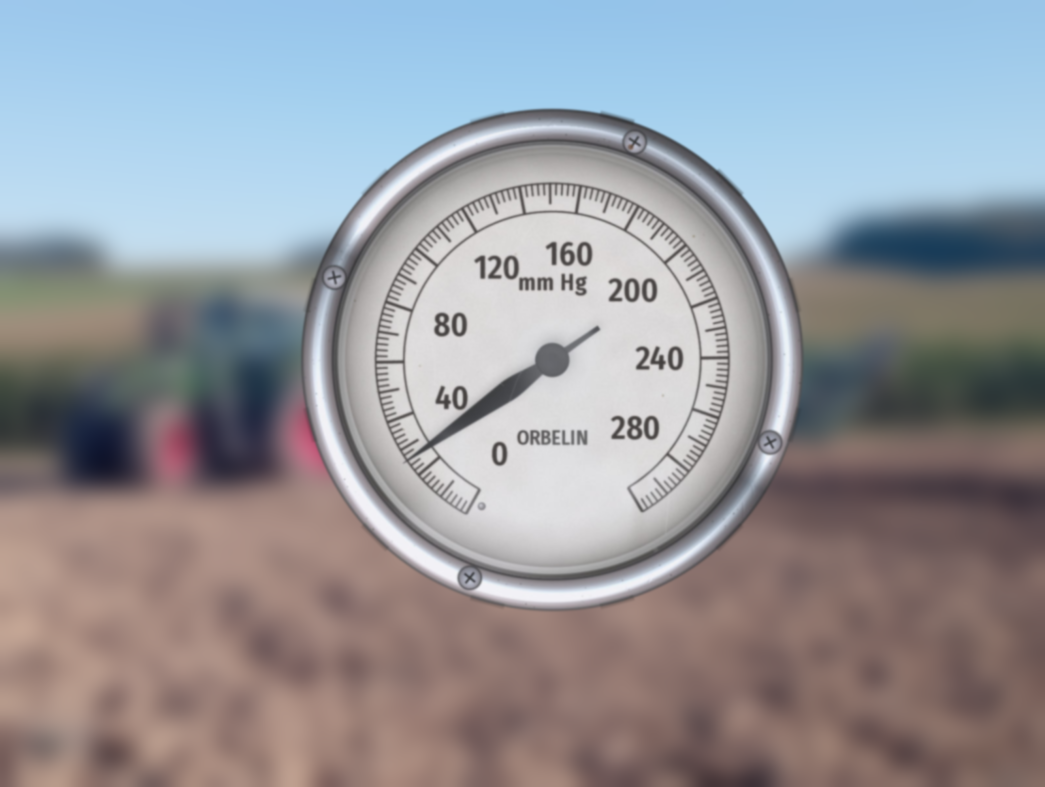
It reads **26** mmHg
